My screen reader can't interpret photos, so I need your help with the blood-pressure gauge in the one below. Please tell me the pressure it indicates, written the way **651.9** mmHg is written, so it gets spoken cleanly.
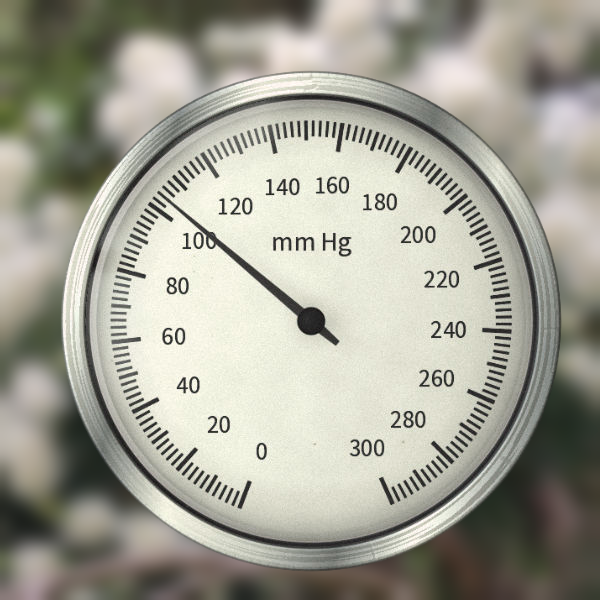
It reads **104** mmHg
